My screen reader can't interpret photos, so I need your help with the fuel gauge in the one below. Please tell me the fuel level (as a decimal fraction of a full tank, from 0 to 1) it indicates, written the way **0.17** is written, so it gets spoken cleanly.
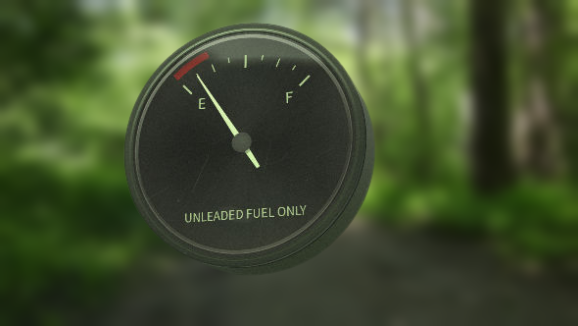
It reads **0.125**
